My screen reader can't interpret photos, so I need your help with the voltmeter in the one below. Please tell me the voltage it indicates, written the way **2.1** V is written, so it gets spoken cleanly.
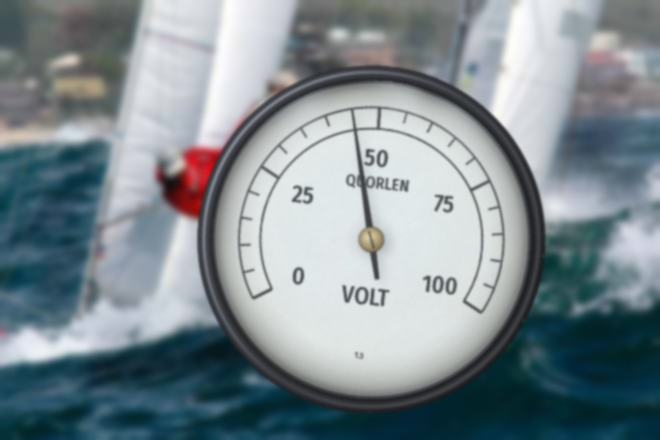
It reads **45** V
